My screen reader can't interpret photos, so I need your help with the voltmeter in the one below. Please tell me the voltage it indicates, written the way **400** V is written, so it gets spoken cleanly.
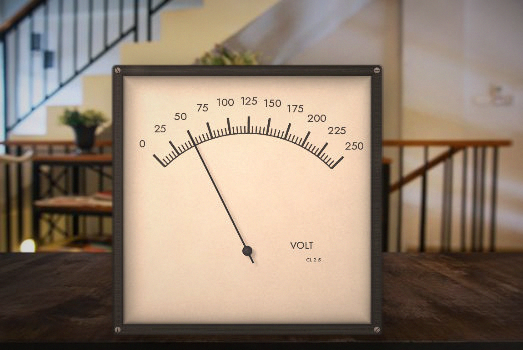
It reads **50** V
